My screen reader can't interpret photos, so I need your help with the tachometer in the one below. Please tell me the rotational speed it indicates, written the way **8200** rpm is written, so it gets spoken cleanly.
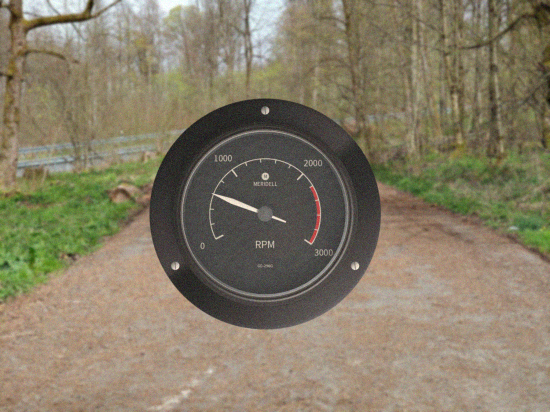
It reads **600** rpm
